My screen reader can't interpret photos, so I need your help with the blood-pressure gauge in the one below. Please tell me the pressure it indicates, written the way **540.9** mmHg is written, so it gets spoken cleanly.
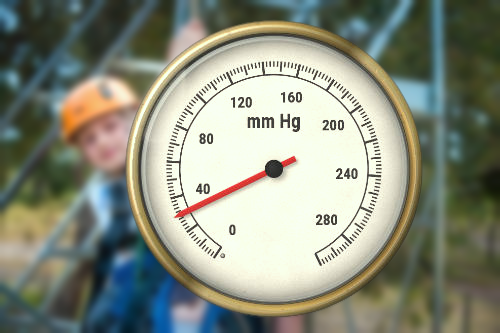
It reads **30** mmHg
